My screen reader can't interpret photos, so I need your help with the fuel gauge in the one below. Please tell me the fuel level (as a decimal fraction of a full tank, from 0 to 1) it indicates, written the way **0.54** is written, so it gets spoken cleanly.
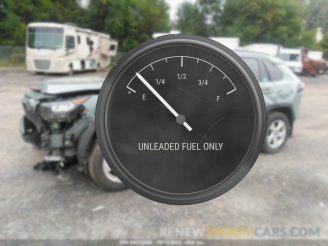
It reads **0.125**
